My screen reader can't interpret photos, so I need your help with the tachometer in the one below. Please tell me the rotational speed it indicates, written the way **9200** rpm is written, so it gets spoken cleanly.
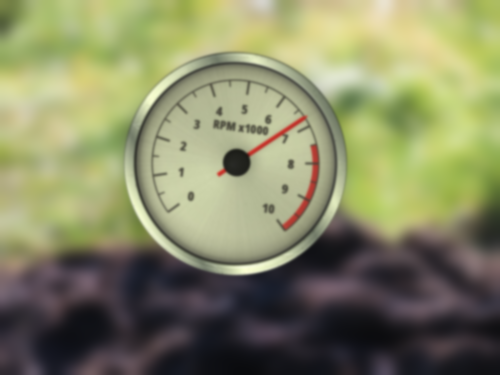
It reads **6750** rpm
